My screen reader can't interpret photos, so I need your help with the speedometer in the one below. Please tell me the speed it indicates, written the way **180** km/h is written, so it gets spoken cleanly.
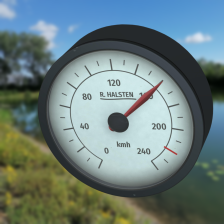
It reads **160** km/h
